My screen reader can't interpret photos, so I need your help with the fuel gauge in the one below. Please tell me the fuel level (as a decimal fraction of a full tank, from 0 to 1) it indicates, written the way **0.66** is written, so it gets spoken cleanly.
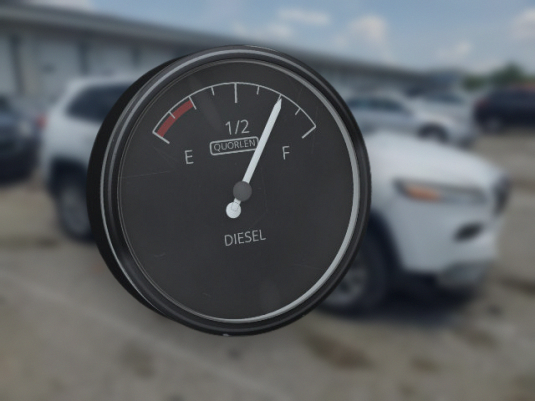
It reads **0.75**
